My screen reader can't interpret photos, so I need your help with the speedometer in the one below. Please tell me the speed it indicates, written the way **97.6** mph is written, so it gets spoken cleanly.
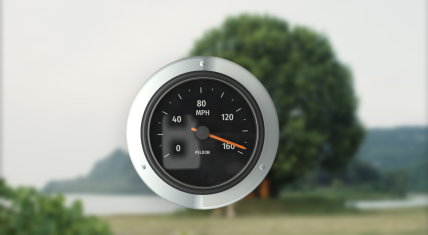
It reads **155** mph
